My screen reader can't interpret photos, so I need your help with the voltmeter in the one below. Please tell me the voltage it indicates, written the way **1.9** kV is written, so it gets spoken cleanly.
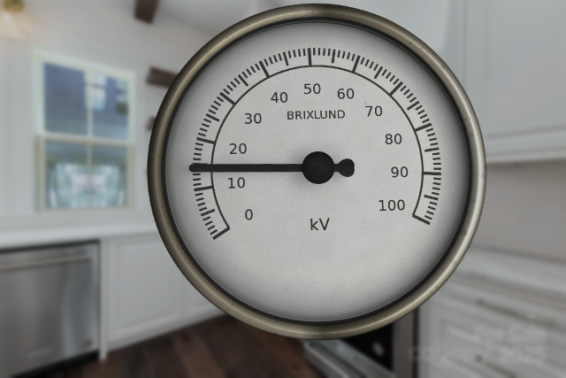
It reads **14** kV
